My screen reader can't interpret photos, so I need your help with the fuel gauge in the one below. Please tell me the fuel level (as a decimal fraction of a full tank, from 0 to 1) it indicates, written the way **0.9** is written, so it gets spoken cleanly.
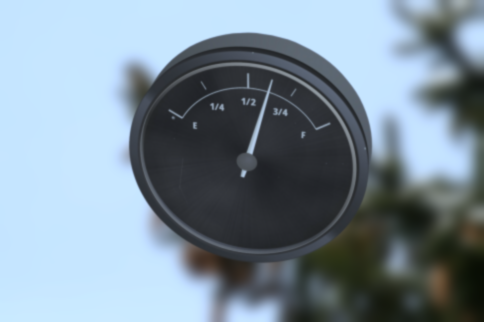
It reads **0.625**
